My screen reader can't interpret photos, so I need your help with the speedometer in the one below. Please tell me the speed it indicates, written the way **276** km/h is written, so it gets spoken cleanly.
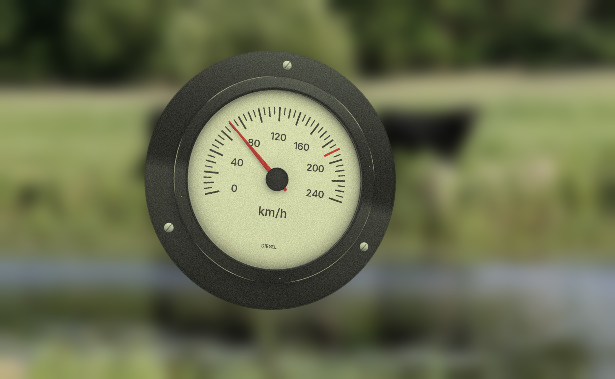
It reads **70** km/h
